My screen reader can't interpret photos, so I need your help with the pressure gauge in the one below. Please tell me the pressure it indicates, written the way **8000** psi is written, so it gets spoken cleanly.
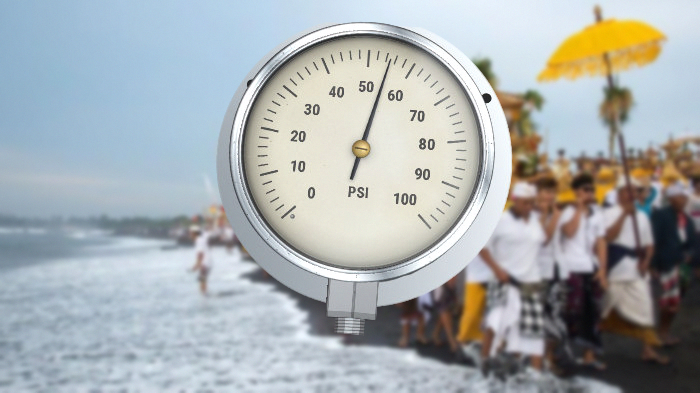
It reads **55** psi
